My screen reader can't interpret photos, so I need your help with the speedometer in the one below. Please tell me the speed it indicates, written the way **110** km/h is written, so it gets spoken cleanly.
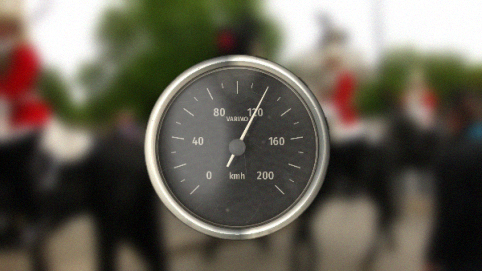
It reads **120** km/h
